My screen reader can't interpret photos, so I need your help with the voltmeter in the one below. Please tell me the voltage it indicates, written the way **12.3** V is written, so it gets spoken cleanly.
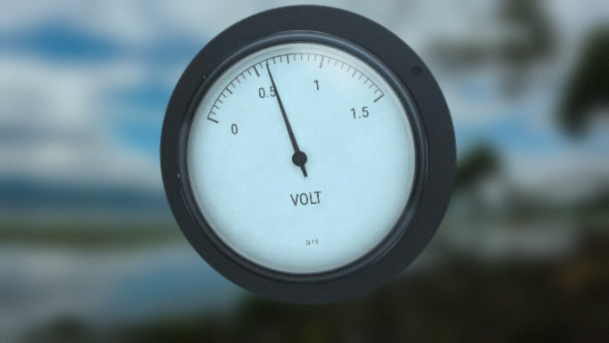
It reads **0.6** V
